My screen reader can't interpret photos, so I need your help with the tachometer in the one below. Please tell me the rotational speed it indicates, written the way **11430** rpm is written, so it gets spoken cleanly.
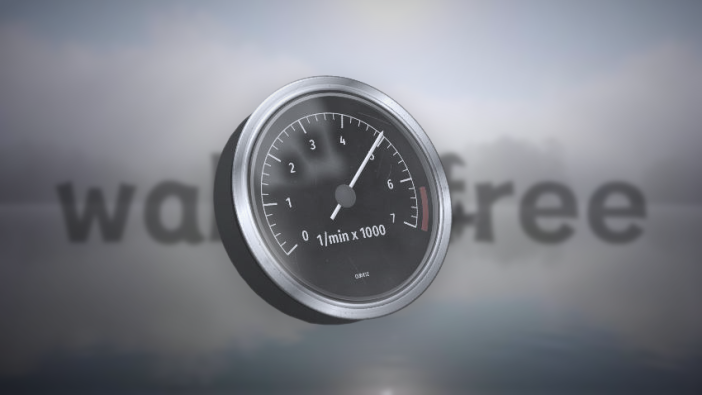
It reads **4900** rpm
